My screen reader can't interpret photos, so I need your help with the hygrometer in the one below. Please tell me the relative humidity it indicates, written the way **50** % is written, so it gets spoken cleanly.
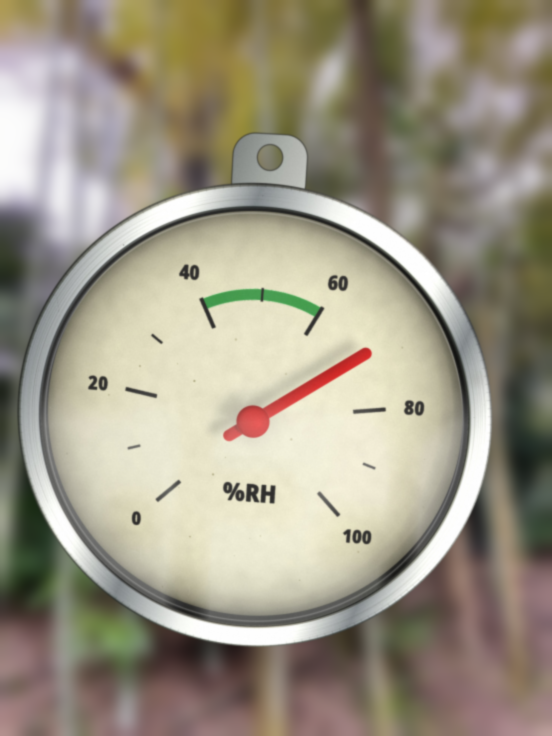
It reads **70** %
